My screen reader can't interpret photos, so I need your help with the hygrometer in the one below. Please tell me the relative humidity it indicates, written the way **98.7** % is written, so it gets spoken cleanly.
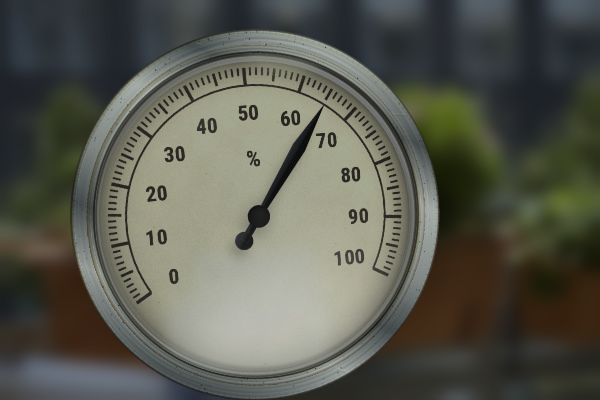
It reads **65** %
